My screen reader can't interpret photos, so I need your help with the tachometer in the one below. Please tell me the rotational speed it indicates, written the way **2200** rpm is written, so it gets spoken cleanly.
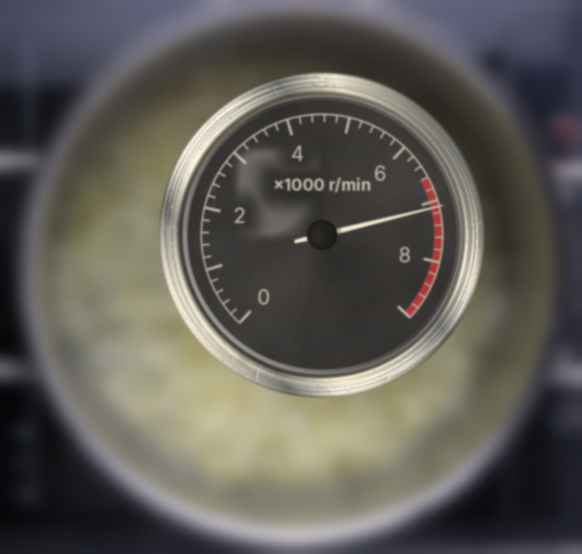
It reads **7100** rpm
